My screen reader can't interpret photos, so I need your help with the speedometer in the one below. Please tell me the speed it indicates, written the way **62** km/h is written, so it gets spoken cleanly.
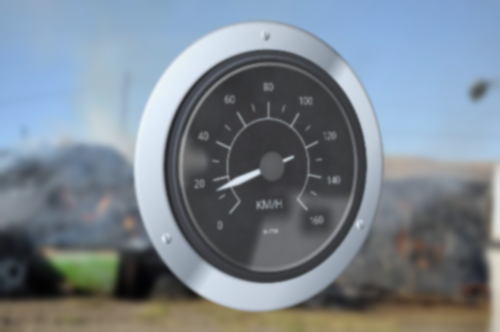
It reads **15** km/h
